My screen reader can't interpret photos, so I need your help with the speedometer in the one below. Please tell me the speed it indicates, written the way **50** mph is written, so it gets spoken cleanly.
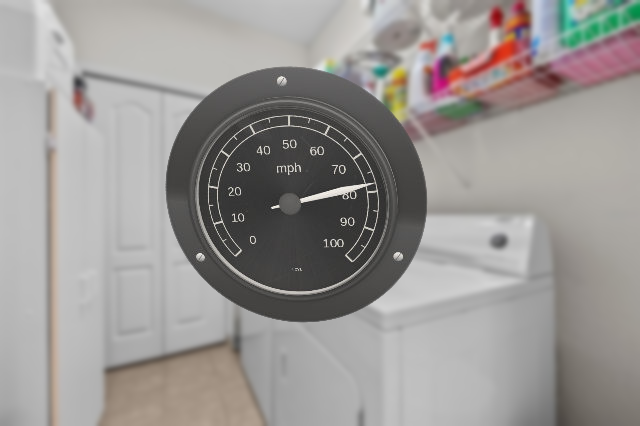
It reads **77.5** mph
